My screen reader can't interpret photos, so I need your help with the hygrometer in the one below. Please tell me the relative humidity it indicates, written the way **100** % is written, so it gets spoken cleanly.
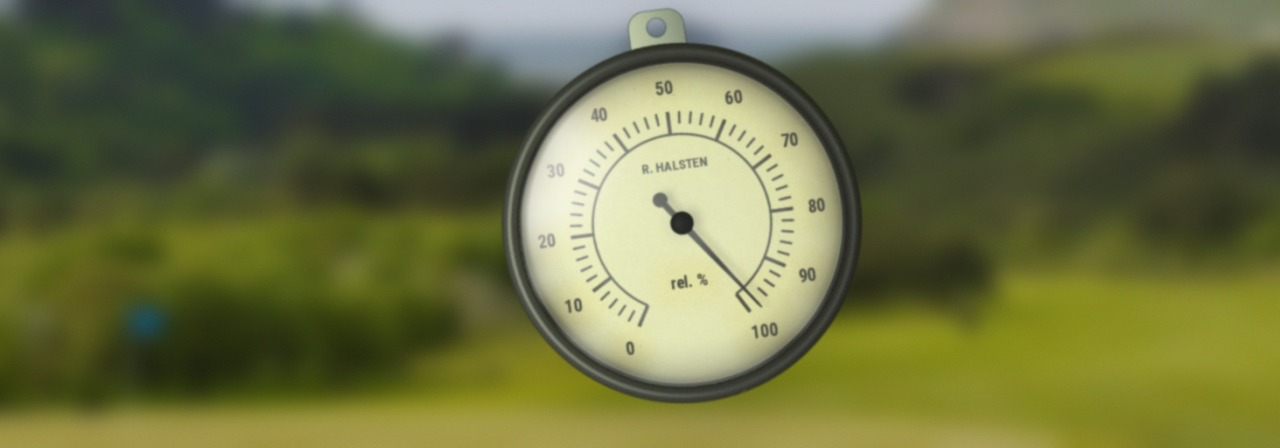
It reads **98** %
